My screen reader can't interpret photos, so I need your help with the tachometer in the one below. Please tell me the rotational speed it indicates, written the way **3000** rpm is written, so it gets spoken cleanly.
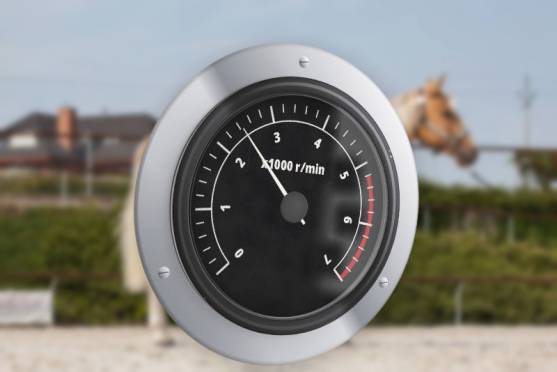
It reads **2400** rpm
